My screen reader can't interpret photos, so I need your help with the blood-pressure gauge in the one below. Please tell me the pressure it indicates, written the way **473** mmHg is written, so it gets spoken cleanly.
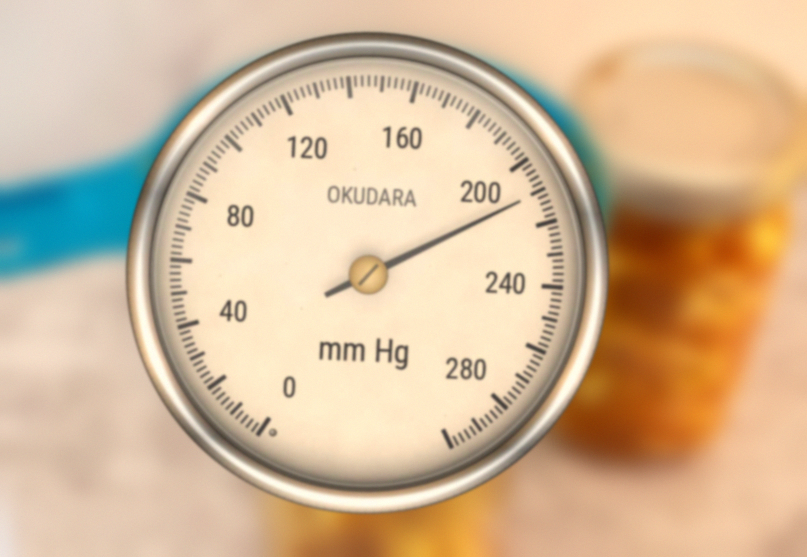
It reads **210** mmHg
